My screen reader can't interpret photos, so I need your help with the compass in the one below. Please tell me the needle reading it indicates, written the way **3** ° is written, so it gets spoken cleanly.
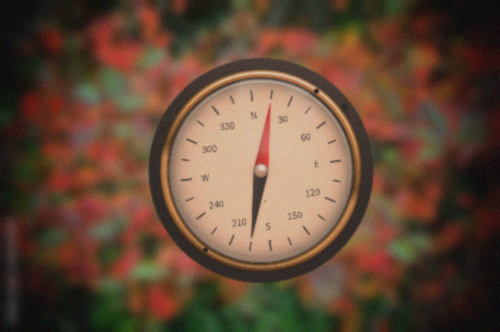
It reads **15** °
